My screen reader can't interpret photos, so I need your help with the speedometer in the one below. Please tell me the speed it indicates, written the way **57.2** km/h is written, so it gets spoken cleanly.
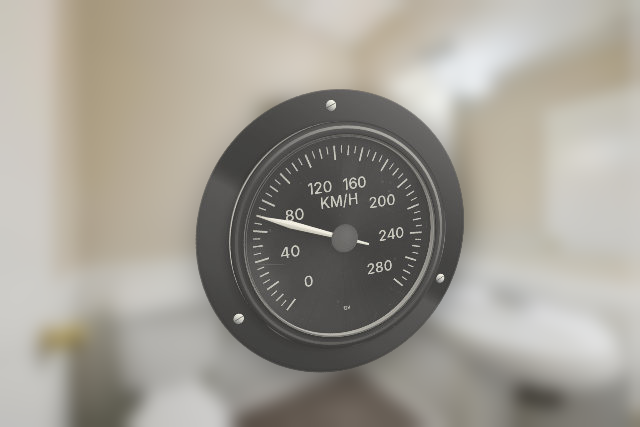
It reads **70** km/h
